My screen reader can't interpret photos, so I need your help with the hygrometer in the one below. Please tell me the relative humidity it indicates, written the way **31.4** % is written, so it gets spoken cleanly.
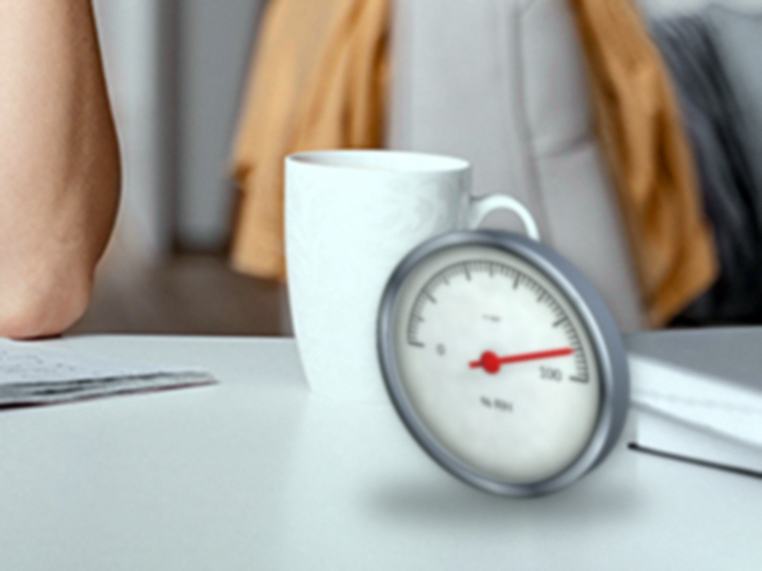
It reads **90** %
